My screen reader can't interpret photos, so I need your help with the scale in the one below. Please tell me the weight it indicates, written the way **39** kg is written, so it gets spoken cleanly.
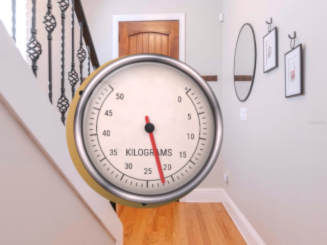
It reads **22** kg
